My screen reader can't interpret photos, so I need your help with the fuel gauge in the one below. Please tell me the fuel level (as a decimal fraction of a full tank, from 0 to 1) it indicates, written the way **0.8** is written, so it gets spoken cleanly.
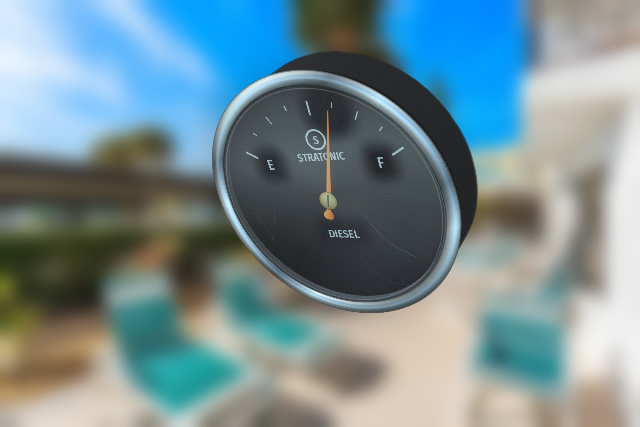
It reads **0.625**
